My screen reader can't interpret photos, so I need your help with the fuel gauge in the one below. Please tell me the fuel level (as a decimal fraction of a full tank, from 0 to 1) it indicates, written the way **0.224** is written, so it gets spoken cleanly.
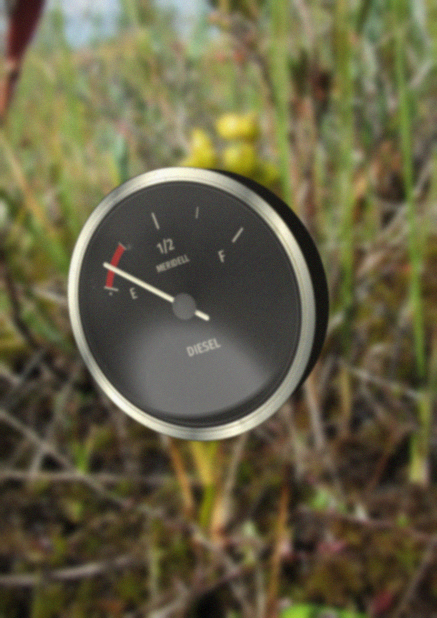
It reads **0.125**
